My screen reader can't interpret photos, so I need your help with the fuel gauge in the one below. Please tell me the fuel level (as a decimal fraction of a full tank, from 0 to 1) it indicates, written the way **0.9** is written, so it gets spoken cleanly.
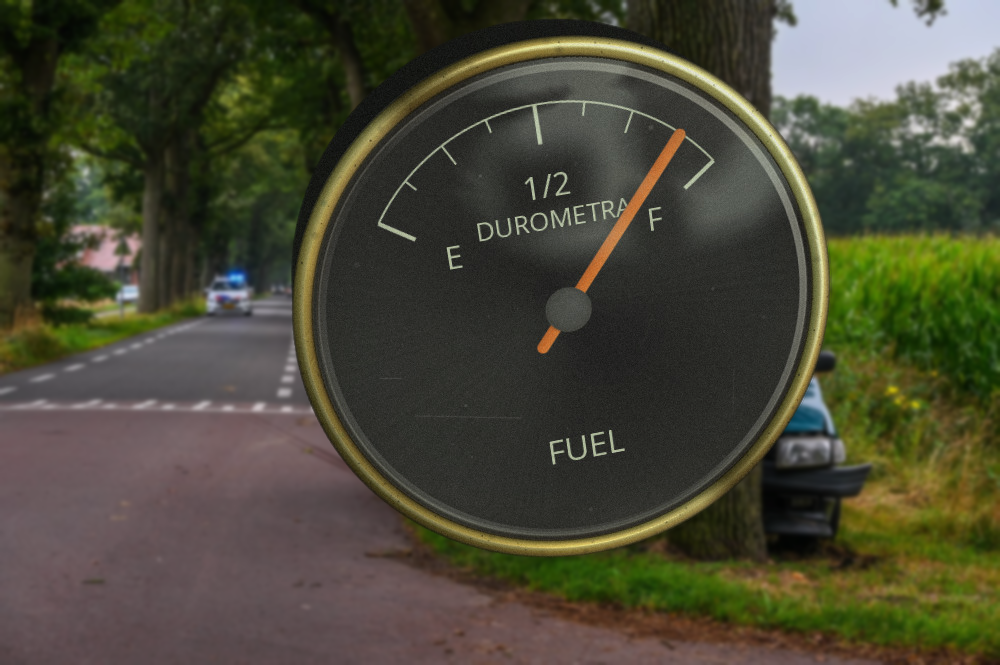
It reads **0.875**
